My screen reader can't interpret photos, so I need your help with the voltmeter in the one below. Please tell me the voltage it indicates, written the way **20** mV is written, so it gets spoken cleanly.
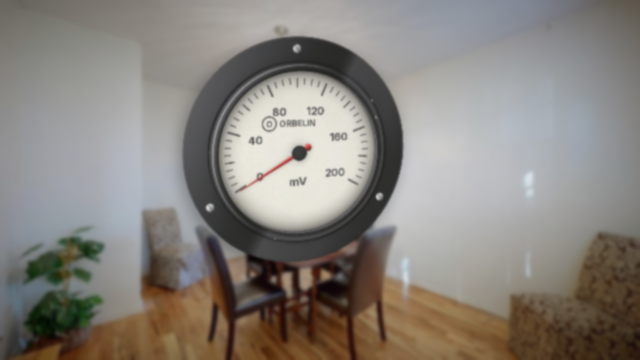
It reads **0** mV
